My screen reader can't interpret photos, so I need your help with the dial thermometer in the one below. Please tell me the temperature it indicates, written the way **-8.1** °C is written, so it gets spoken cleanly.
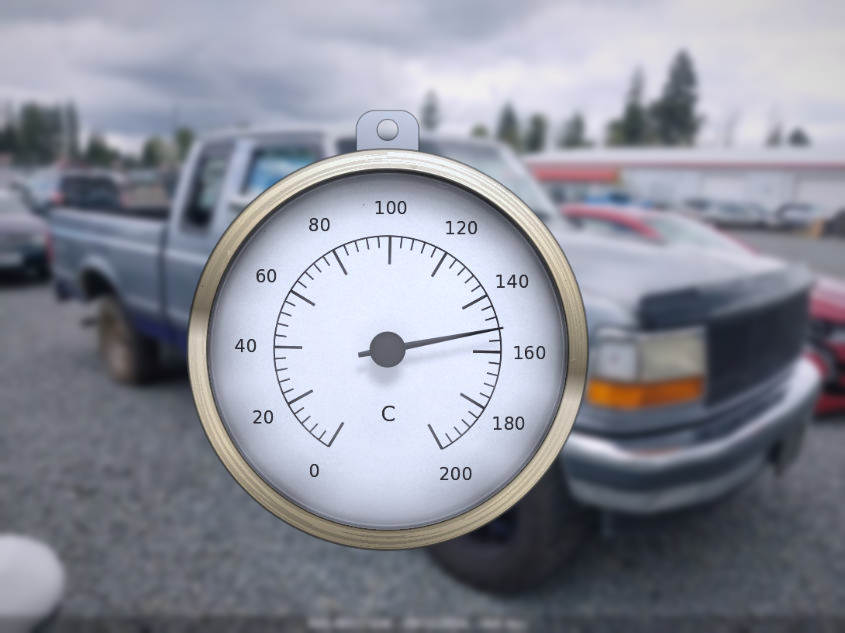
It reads **152** °C
